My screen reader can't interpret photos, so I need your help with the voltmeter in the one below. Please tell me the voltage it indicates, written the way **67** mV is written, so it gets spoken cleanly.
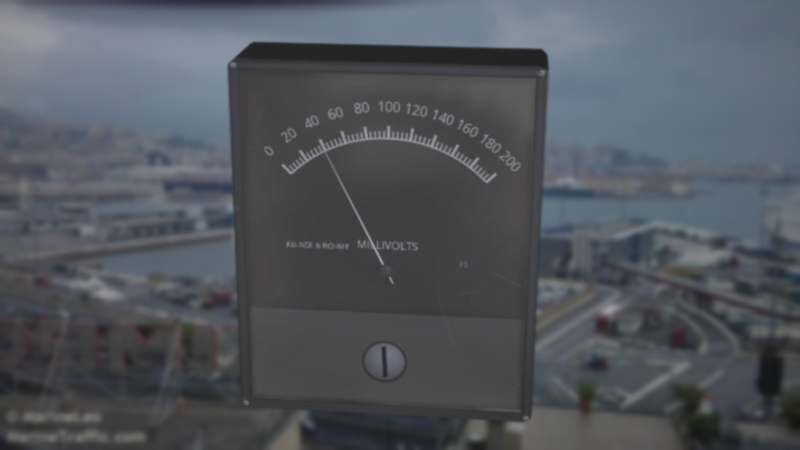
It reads **40** mV
